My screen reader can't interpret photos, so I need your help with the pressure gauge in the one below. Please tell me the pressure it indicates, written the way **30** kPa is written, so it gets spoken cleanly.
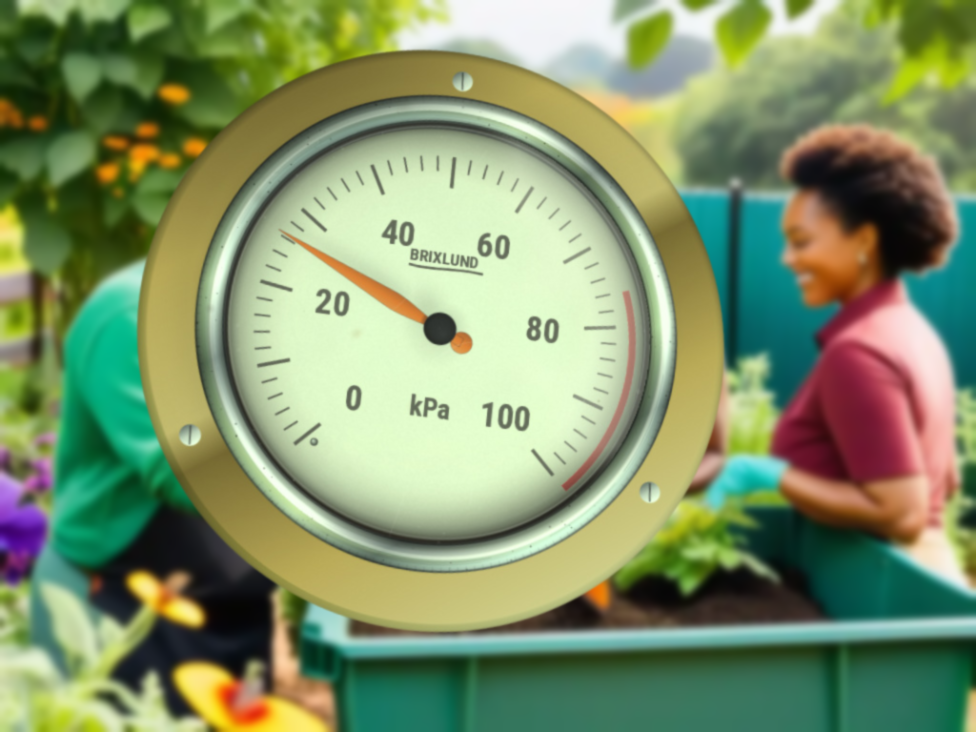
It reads **26** kPa
